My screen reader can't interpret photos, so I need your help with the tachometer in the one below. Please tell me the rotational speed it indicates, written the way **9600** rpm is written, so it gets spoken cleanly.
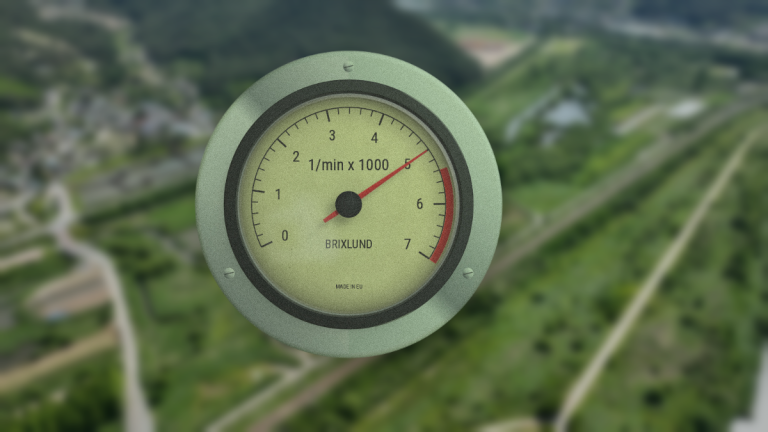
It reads **5000** rpm
